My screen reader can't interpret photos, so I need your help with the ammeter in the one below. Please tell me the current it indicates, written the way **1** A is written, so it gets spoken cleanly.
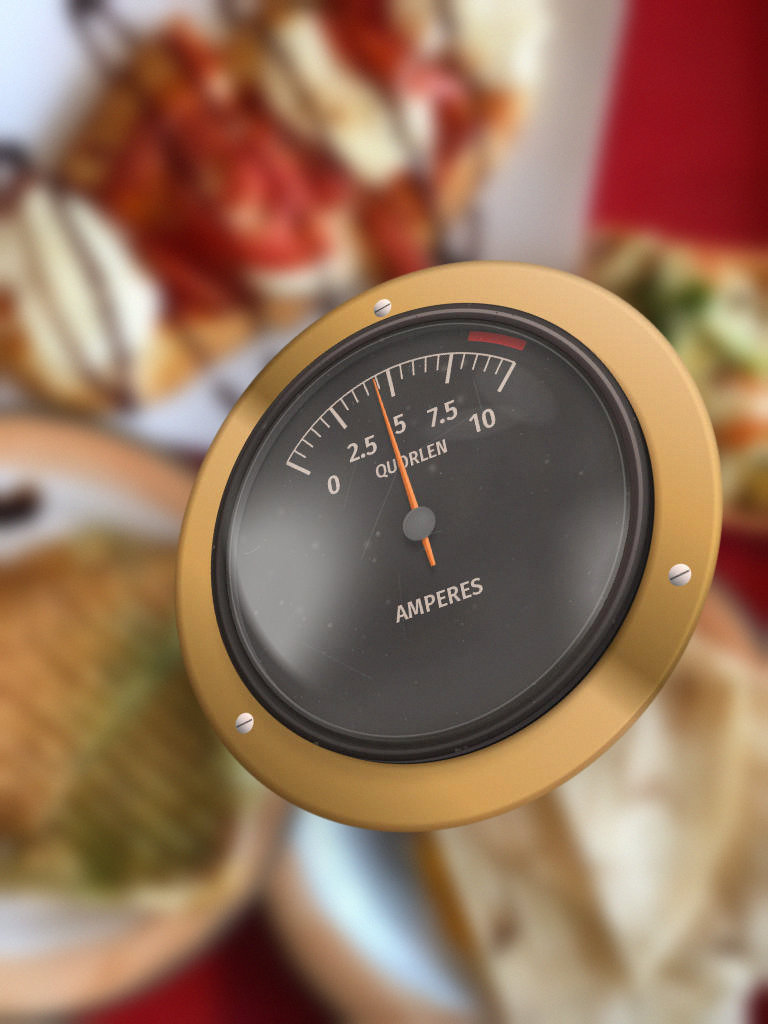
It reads **4.5** A
